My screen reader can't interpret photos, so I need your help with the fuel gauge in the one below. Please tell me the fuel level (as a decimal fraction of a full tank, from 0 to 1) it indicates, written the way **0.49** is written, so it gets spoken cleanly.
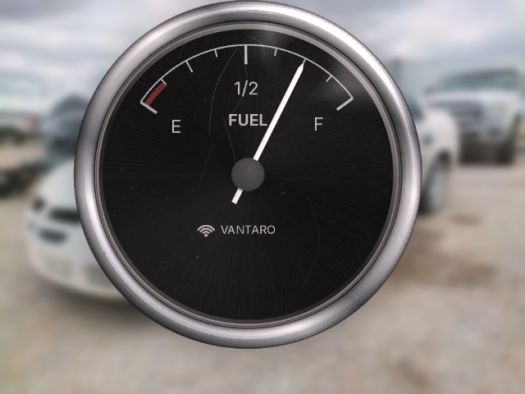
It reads **0.75**
